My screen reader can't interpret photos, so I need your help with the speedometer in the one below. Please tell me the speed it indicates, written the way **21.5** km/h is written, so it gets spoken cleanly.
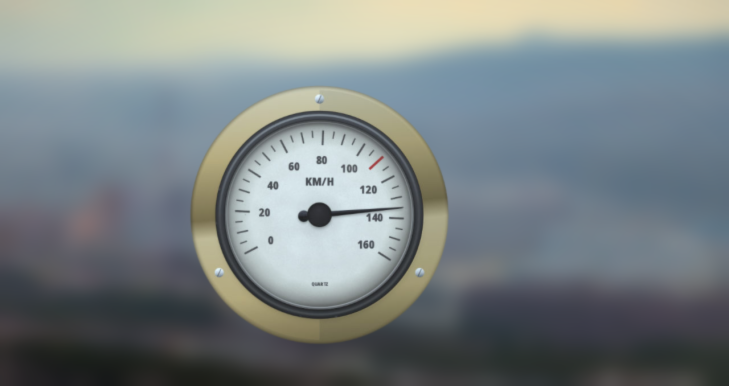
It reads **135** km/h
